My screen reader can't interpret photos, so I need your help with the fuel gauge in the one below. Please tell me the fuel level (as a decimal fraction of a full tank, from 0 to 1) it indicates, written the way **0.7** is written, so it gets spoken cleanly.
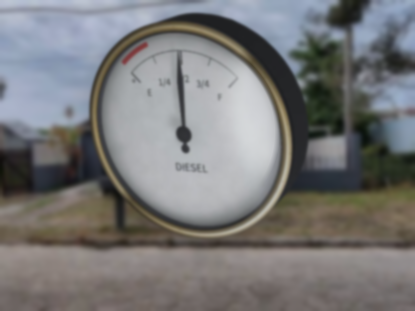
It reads **0.5**
